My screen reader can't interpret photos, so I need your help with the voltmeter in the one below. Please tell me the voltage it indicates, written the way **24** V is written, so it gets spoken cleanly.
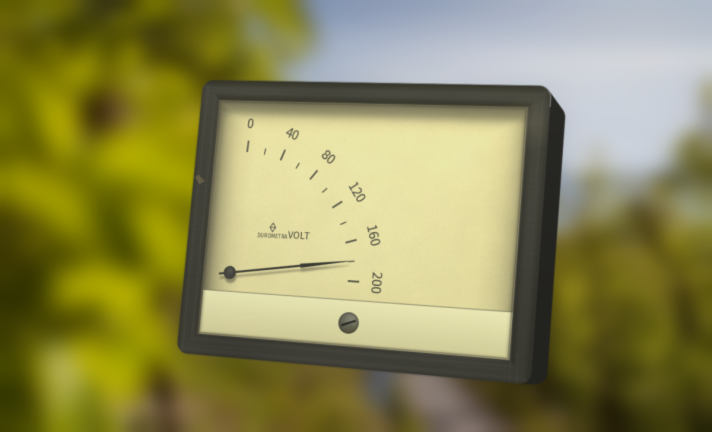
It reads **180** V
